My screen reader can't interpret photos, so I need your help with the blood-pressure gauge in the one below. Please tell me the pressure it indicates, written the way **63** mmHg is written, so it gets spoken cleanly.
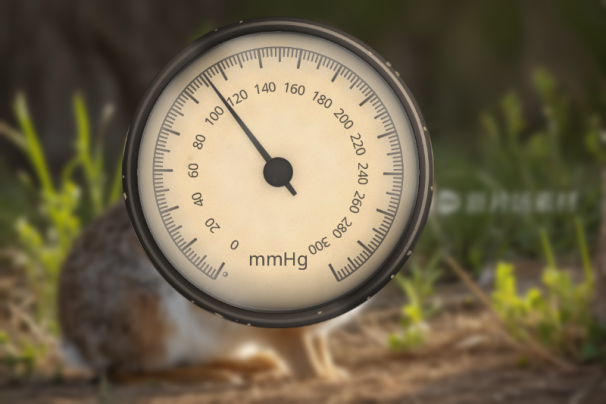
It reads **112** mmHg
